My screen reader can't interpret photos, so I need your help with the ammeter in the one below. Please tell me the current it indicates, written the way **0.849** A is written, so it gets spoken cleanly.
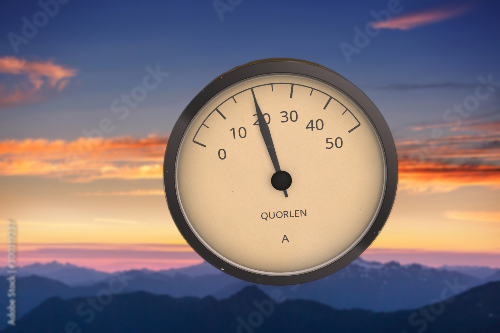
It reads **20** A
